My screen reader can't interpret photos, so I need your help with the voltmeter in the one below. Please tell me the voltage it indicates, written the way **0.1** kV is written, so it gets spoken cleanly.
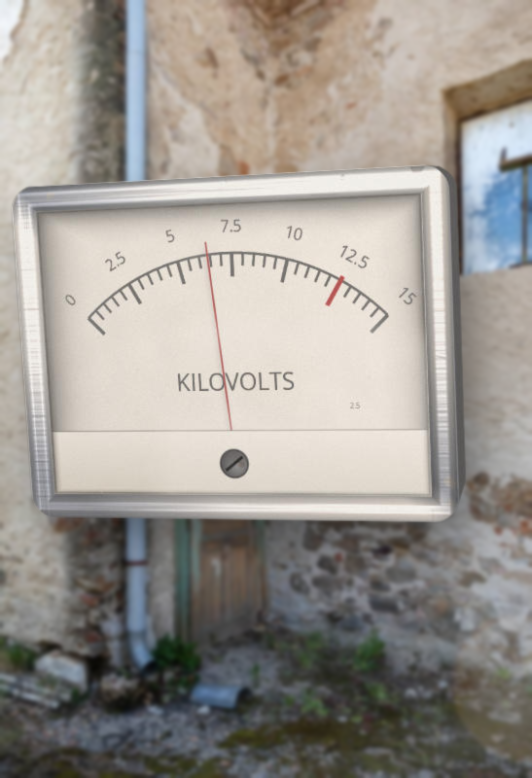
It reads **6.5** kV
